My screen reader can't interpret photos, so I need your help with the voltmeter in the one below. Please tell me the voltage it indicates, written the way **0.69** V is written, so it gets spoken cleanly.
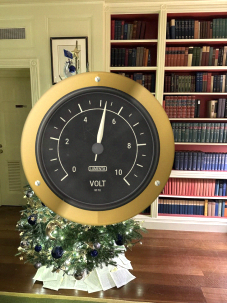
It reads **5.25** V
